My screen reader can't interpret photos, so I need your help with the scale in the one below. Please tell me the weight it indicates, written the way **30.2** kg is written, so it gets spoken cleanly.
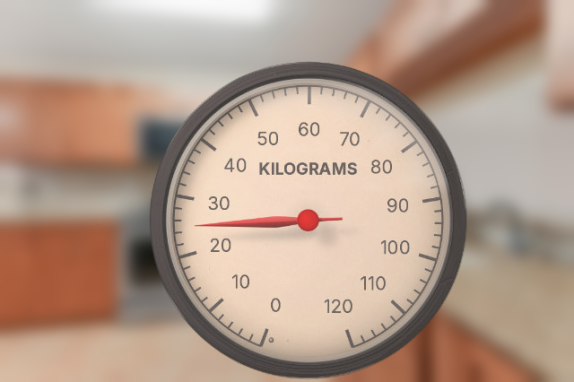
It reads **25** kg
